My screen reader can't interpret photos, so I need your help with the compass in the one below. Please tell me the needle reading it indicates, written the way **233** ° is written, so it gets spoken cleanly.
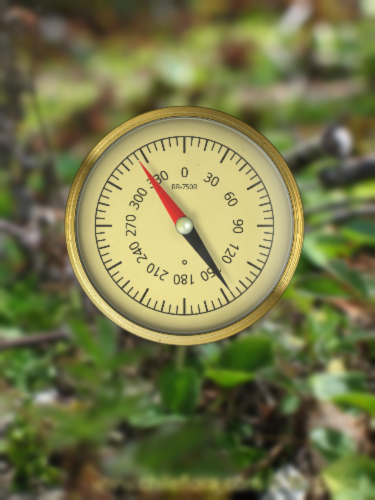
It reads **325** °
